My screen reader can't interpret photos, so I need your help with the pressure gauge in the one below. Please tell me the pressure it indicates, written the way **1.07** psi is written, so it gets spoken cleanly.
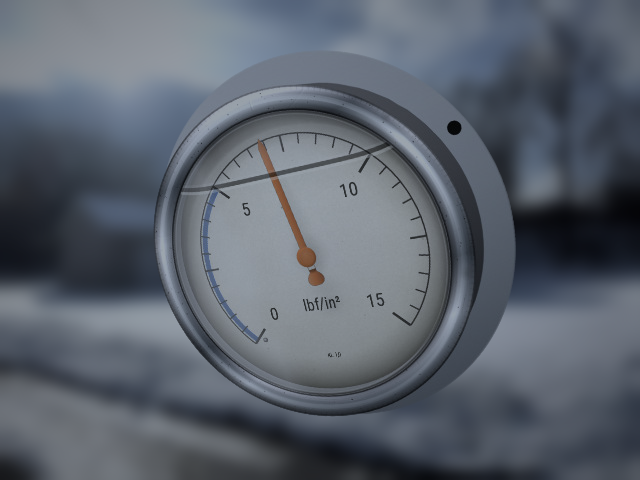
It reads **7** psi
